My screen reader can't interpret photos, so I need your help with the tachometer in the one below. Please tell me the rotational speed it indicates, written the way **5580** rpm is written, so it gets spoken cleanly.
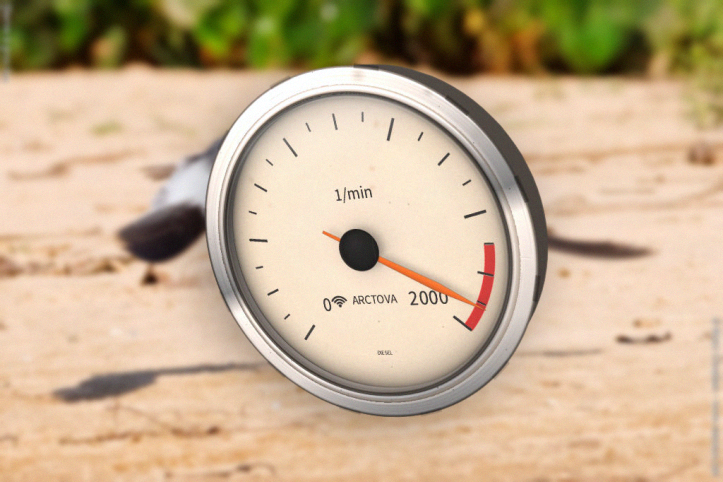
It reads **1900** rpm
